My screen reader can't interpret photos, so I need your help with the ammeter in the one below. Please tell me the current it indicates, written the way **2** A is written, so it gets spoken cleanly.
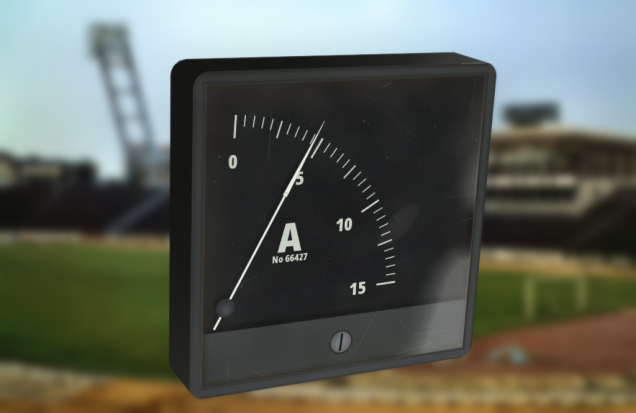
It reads **4.5** A
